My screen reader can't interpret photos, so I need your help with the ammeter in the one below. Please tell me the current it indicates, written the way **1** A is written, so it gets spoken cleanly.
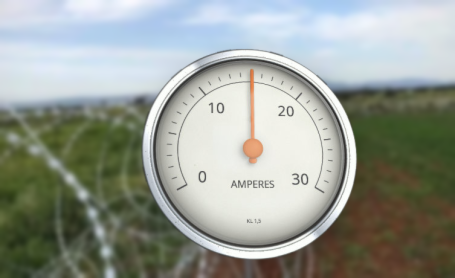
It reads **15** A
